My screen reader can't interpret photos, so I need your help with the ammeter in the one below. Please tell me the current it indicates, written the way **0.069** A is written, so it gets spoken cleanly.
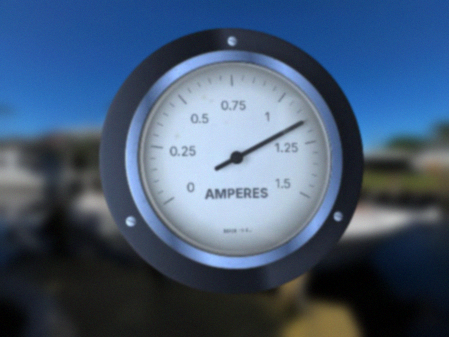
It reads **1.15** A
